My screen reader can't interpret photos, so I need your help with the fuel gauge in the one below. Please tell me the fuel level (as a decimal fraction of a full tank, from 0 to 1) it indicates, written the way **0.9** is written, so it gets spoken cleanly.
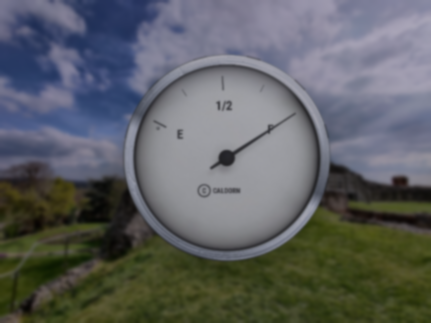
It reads **1**
